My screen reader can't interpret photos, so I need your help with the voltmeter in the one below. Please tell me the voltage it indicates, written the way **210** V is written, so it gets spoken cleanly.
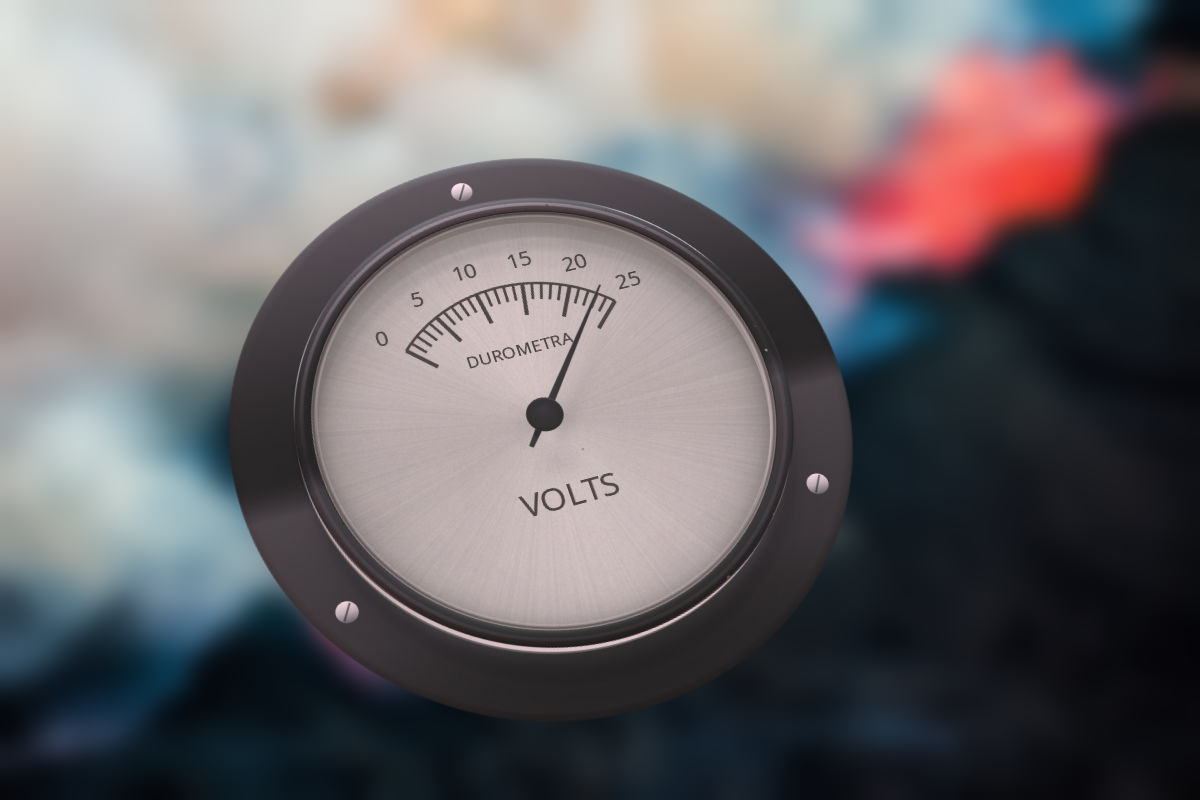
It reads **23** V
